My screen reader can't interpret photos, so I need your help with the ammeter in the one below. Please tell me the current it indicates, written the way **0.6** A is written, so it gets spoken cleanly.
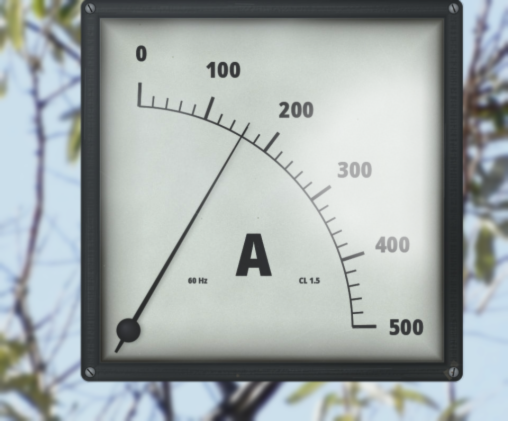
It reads **160** A
